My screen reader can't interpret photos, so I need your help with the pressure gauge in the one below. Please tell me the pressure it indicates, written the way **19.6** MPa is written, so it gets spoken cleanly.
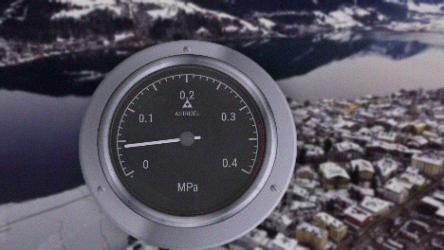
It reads **0.04** MPa
